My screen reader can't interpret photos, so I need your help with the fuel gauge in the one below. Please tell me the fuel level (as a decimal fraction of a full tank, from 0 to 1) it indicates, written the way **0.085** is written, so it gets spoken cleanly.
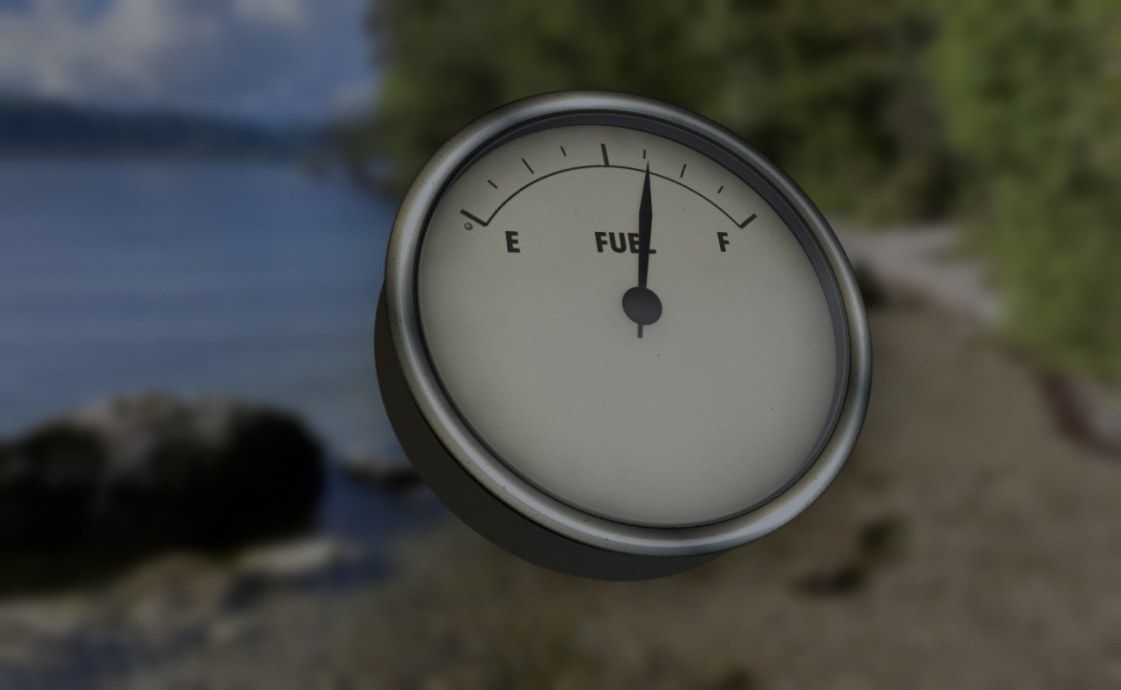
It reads **0.625**
